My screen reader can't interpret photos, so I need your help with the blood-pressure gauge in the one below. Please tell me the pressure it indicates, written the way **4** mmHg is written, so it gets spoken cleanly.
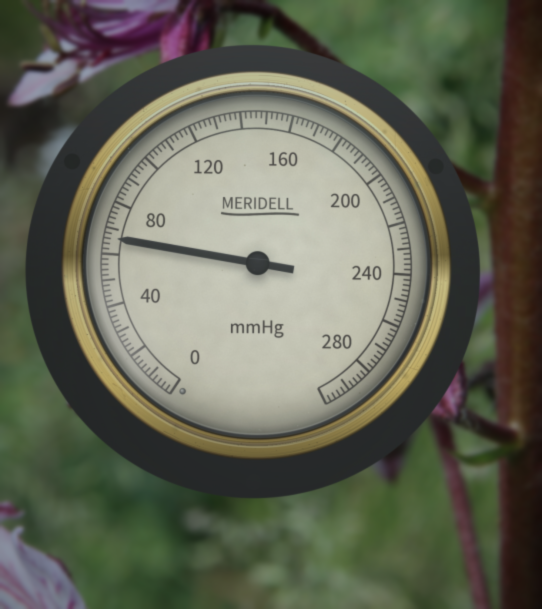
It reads **66** mmHg
